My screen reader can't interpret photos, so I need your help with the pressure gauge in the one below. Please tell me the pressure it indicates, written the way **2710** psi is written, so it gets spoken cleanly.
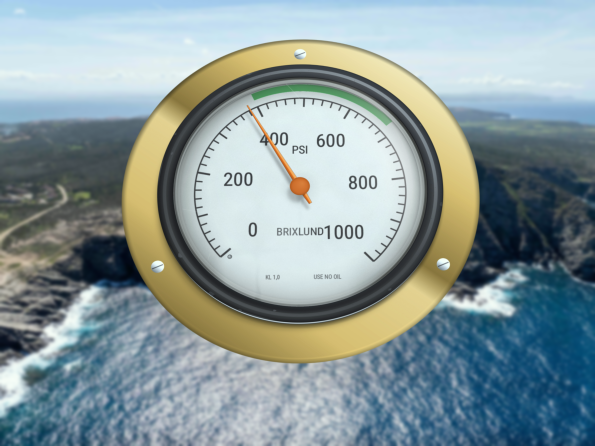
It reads **380** psi
